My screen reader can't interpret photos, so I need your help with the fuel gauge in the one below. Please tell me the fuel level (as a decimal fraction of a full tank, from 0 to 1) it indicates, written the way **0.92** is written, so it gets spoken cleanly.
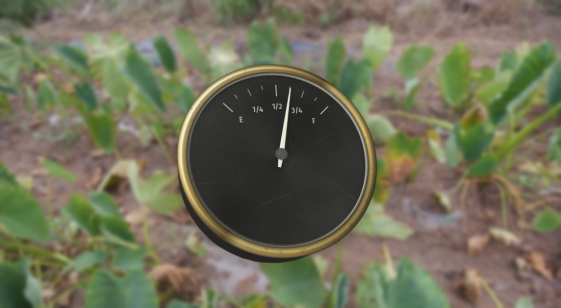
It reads **0.625**
